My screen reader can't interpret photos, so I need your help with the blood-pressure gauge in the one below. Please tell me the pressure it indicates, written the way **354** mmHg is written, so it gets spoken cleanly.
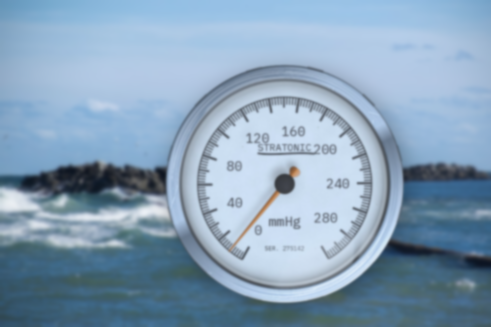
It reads **10** mmHg
